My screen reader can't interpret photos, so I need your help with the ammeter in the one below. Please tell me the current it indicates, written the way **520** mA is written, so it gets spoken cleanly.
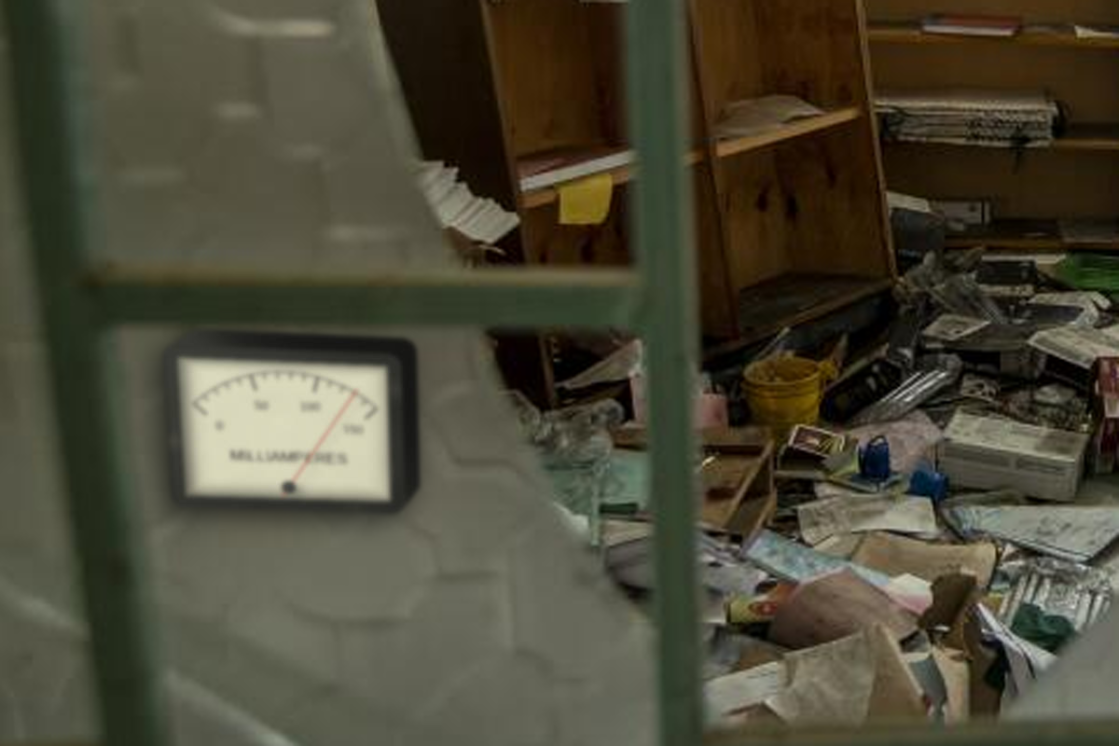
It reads **130** mA
